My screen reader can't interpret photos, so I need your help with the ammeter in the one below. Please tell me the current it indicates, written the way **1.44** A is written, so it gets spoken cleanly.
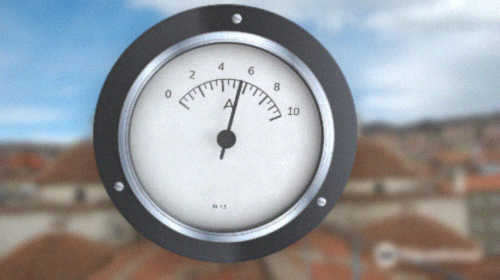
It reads **5.5** A
